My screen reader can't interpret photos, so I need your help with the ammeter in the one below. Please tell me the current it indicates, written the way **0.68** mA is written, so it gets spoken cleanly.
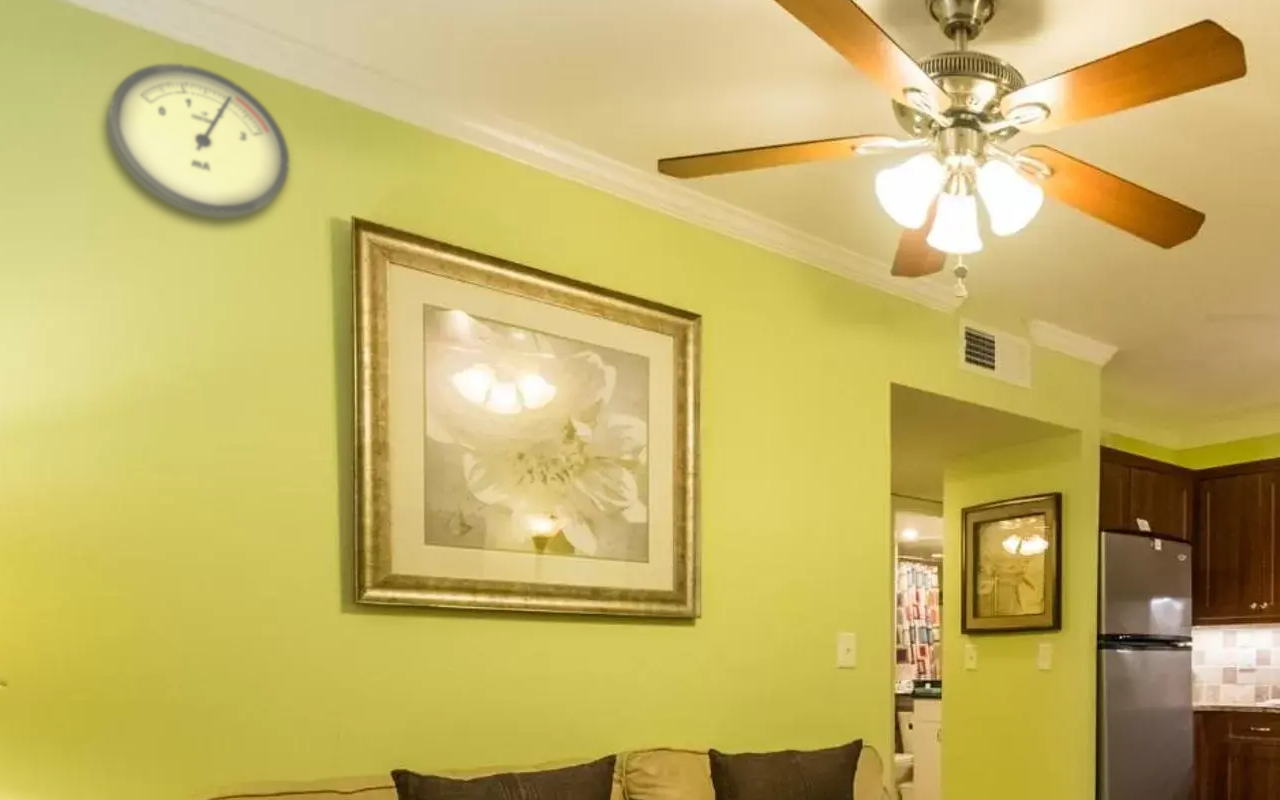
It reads **2** mA
